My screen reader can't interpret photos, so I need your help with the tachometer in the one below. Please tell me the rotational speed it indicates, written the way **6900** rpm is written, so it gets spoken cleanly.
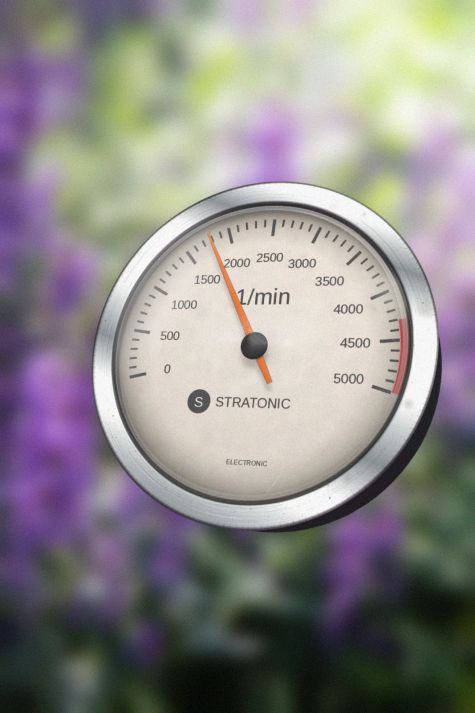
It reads **1800** rpm
